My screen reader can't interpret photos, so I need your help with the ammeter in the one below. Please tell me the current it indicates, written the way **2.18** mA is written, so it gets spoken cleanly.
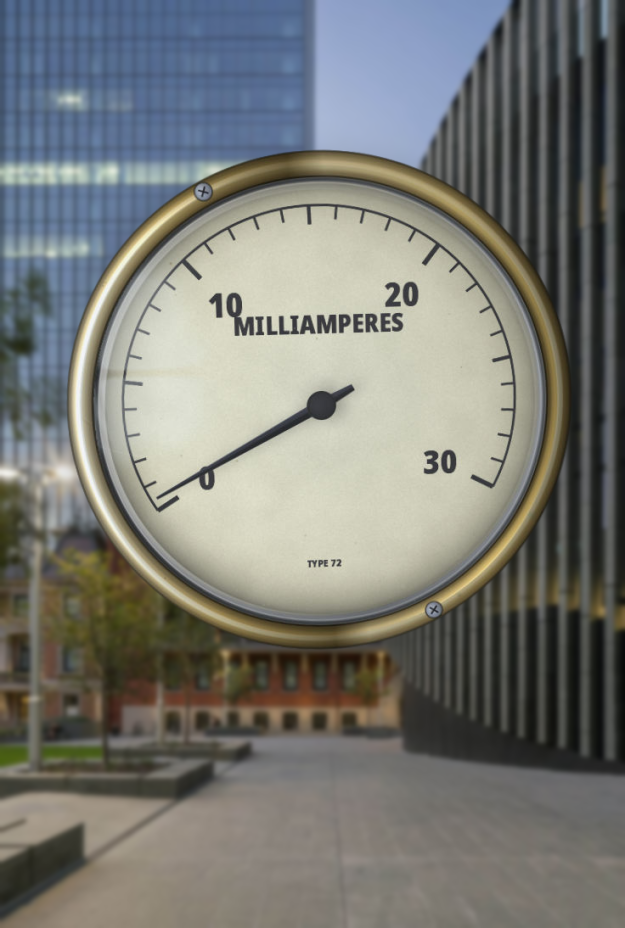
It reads **0.5** mA
